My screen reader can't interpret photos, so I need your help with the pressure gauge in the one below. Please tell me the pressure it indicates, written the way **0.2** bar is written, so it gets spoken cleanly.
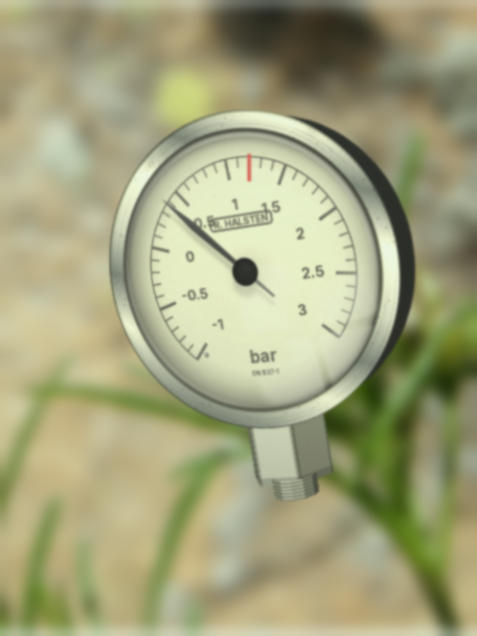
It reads **0.4** bar
